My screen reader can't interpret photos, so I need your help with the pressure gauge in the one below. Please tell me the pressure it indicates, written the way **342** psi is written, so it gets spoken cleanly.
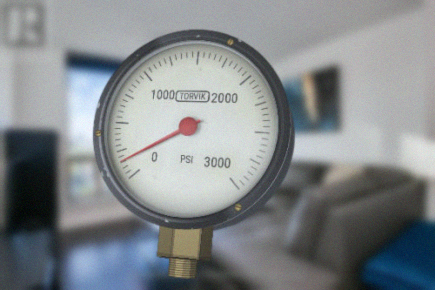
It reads **150** psi
